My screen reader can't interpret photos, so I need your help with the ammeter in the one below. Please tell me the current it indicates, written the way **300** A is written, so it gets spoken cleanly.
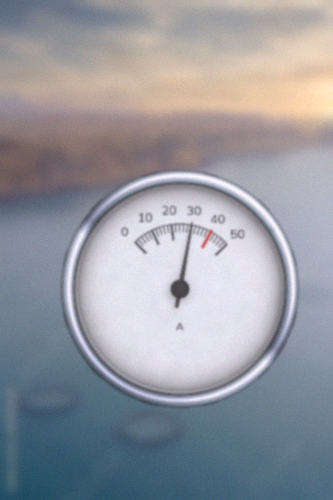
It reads **30** A
